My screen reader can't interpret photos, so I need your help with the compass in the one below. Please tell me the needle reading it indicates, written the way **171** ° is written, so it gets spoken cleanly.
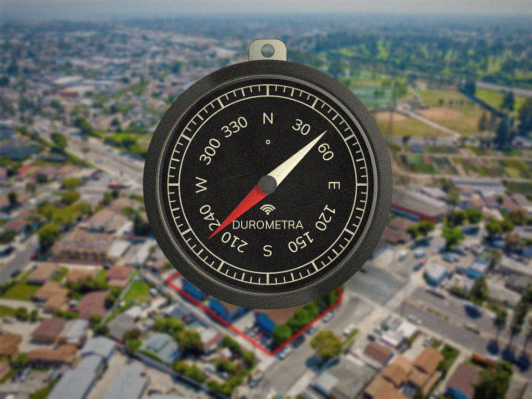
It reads **227.5** °
